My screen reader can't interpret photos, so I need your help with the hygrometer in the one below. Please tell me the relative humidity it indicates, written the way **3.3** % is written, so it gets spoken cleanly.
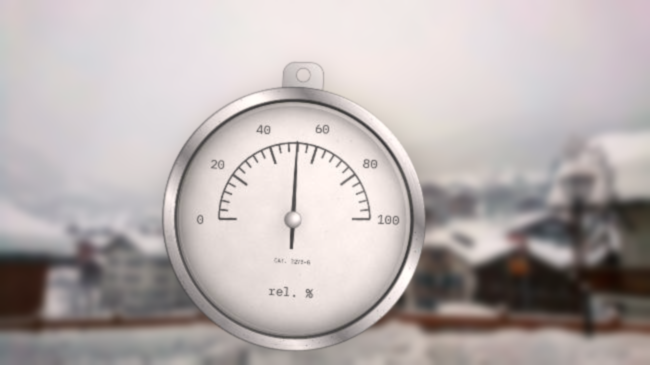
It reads **52** %
